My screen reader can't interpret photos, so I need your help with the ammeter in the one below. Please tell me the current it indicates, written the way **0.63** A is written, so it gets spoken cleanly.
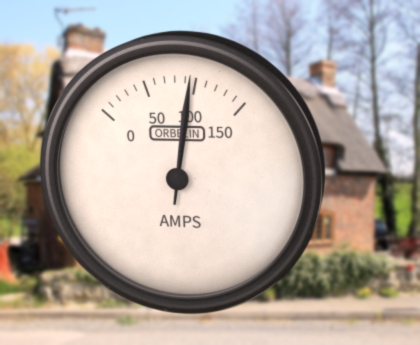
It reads **95** A
